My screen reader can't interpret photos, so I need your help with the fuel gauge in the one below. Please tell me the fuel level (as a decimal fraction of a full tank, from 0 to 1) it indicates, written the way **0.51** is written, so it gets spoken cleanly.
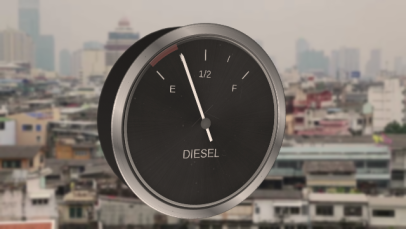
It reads **0.25**
